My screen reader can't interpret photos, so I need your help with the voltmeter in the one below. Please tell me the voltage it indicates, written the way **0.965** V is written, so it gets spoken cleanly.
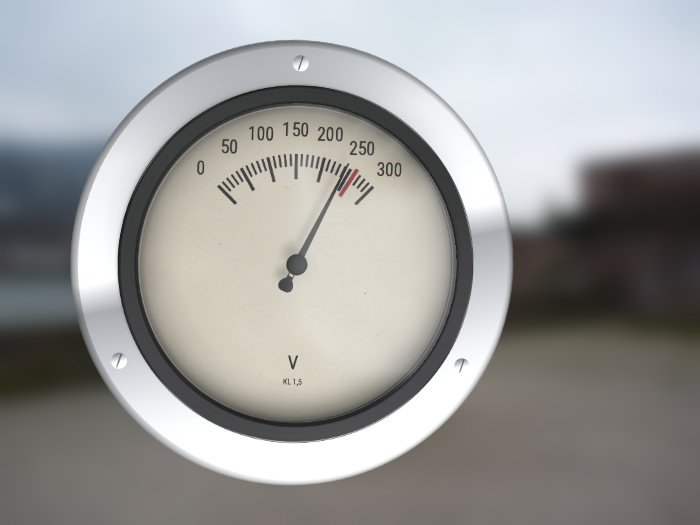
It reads **240** V
